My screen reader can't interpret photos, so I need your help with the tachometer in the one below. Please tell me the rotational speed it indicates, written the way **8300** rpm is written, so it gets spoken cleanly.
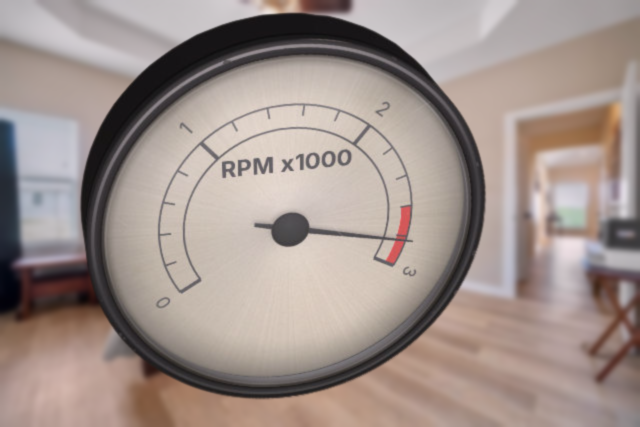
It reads **2800** rpm
